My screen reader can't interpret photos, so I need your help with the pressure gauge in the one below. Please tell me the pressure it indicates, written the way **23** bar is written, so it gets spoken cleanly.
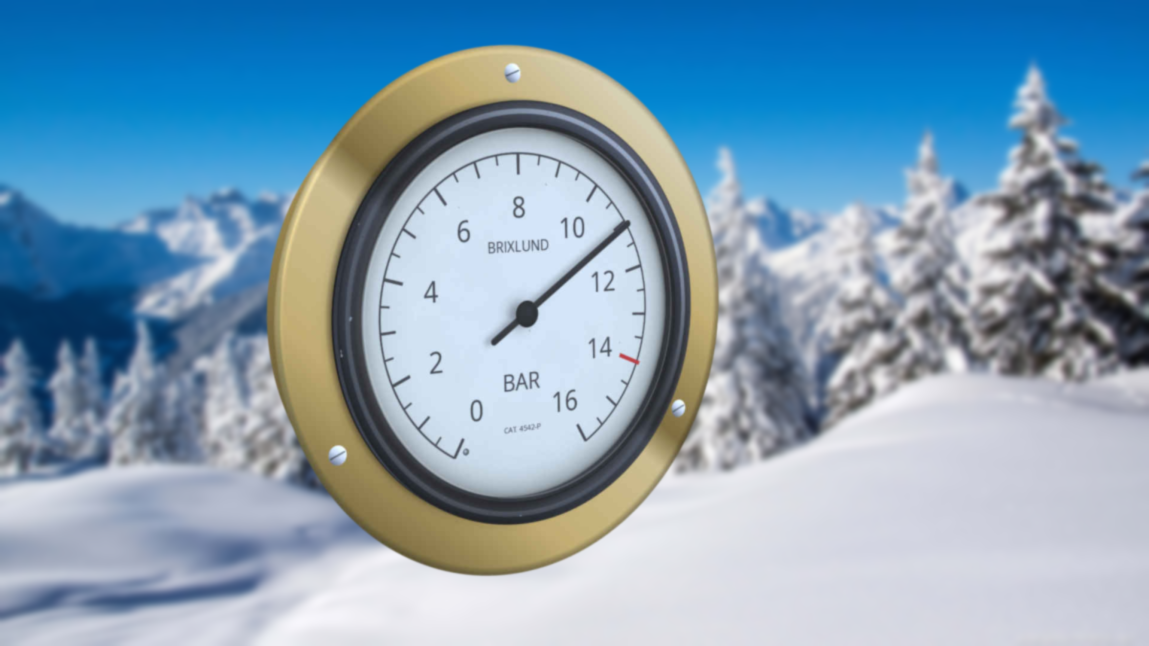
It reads **11** bar
